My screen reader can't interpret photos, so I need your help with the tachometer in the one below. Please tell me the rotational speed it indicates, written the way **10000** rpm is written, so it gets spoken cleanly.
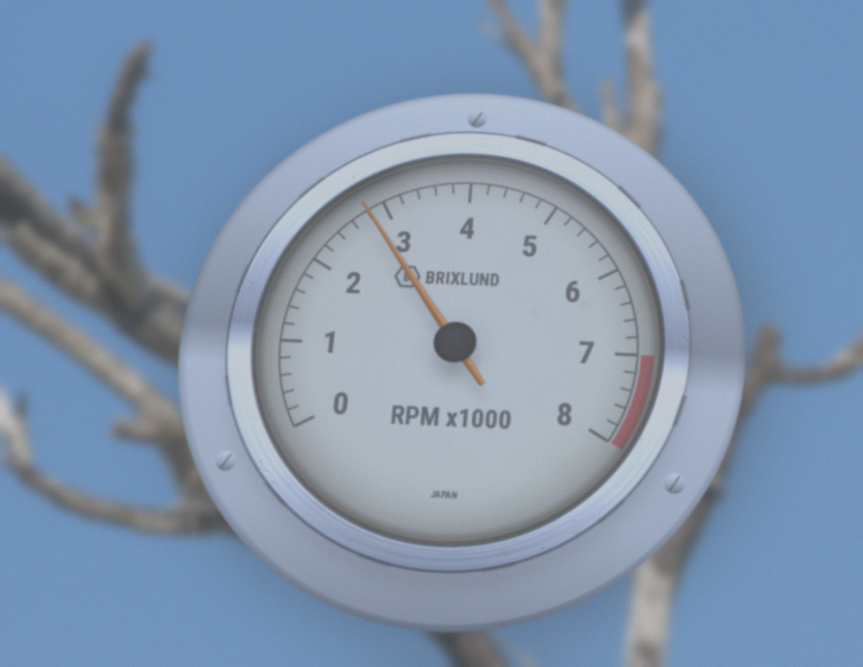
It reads **2800** rpm
